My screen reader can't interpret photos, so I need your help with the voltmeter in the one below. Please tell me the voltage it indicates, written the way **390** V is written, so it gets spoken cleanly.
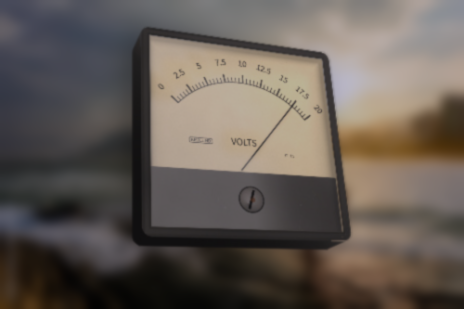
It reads **17.5** V
